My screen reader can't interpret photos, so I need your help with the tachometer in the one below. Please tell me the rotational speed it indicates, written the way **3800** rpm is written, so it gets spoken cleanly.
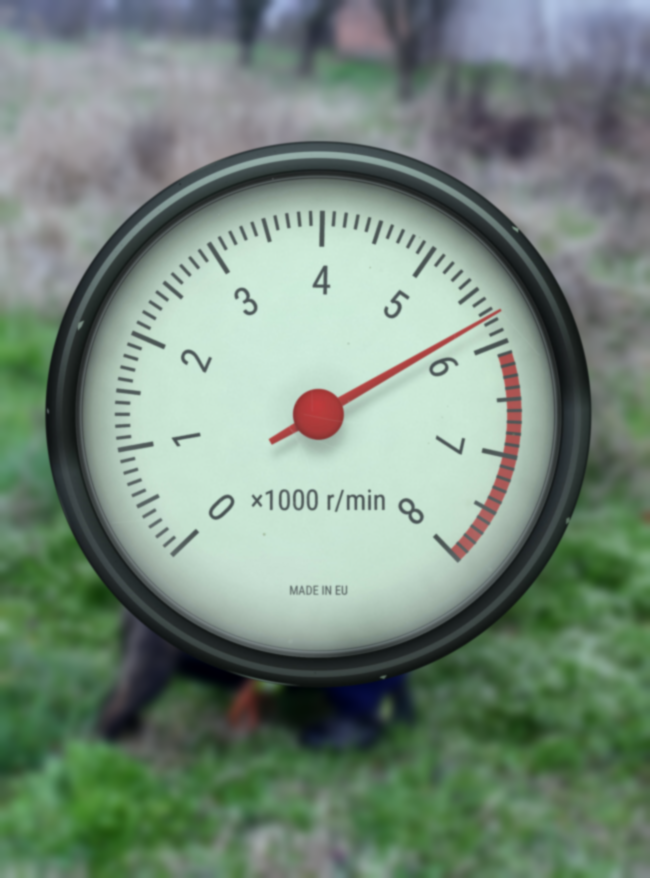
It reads **5750** rpm
